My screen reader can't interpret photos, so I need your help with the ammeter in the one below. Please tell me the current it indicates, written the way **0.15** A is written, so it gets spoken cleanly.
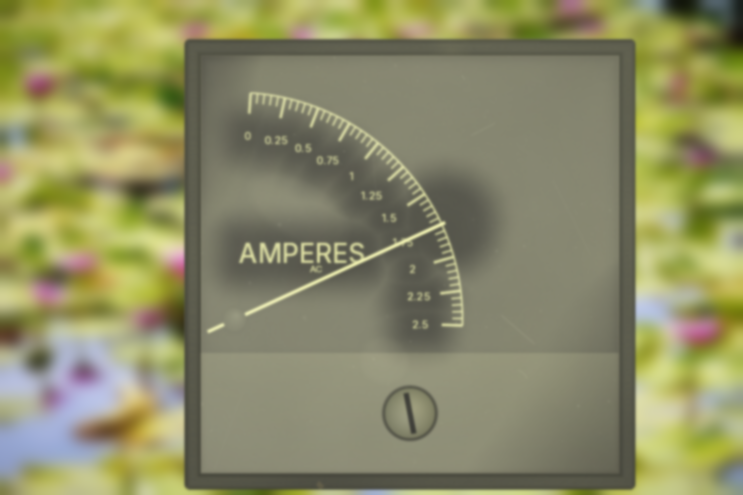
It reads **1.75** A
